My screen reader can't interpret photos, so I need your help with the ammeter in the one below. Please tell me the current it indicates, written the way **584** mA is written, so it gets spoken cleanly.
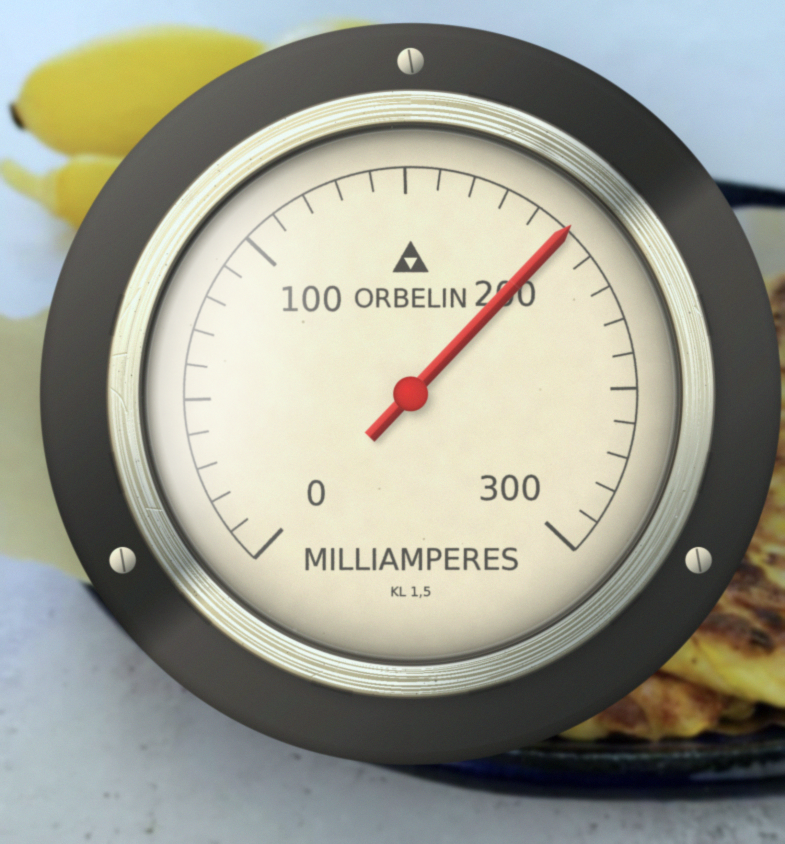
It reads **200** mA
